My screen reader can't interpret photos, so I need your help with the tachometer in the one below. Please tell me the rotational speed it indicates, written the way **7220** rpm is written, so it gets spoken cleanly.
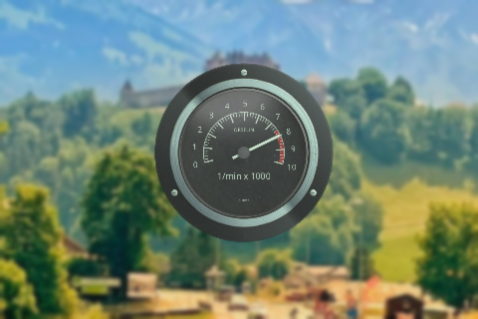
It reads **8000** rpm
